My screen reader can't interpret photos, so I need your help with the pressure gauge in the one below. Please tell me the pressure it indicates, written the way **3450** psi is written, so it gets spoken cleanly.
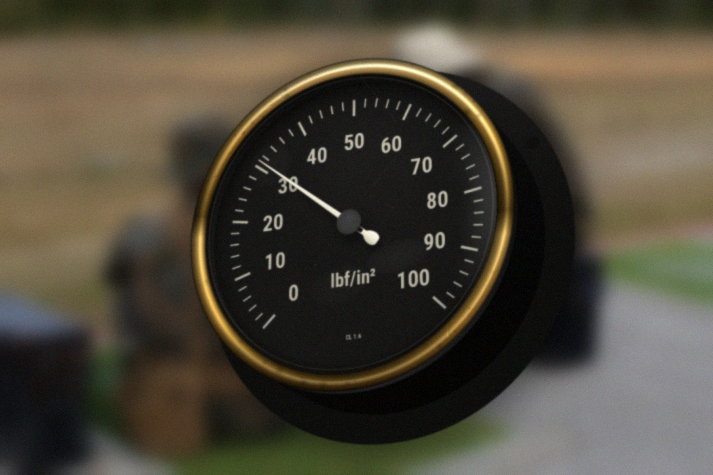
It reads **31** psi
